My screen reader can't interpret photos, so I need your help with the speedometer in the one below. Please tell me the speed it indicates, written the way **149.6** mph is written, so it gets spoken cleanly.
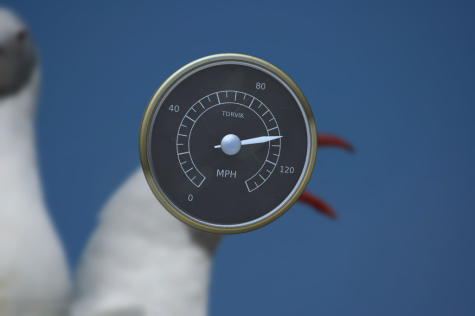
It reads **105** mph
